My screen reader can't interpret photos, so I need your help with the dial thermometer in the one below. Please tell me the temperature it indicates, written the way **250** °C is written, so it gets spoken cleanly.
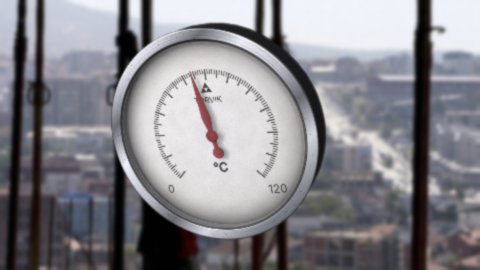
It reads **55** °C
